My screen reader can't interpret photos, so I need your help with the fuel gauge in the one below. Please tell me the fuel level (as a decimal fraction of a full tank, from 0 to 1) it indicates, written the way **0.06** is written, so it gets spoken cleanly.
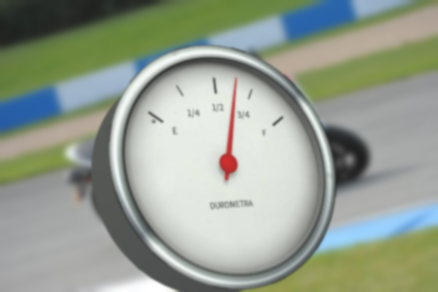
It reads **0.625**
